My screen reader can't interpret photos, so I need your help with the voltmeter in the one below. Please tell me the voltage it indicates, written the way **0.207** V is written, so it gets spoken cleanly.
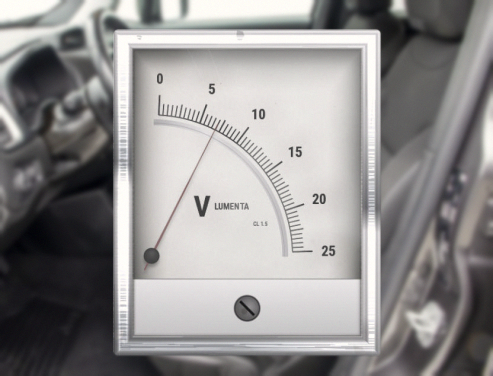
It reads **7** V
